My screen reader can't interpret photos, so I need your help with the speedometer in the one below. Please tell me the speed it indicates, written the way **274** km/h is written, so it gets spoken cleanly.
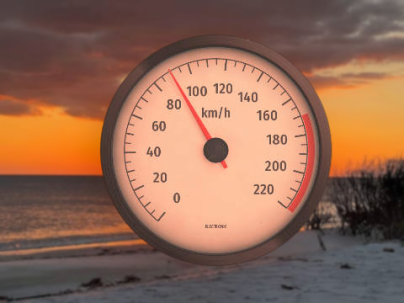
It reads **90** km/h
